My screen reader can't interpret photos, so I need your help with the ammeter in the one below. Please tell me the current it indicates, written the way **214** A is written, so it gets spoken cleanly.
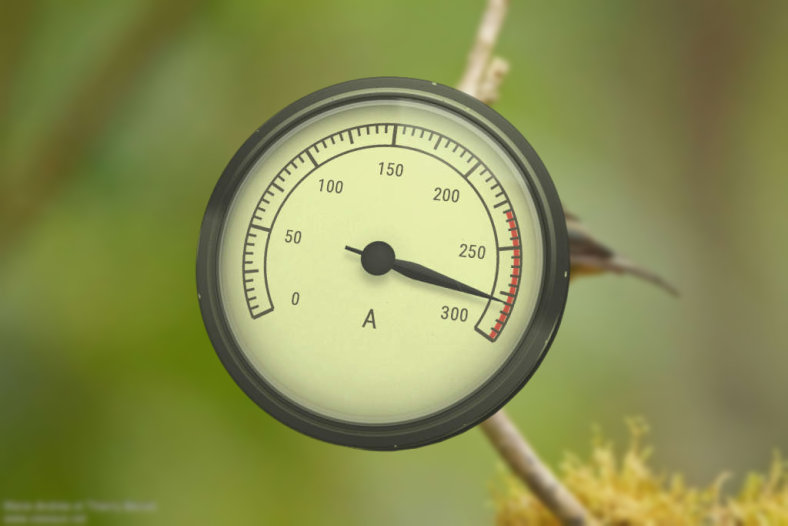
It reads **280** A
